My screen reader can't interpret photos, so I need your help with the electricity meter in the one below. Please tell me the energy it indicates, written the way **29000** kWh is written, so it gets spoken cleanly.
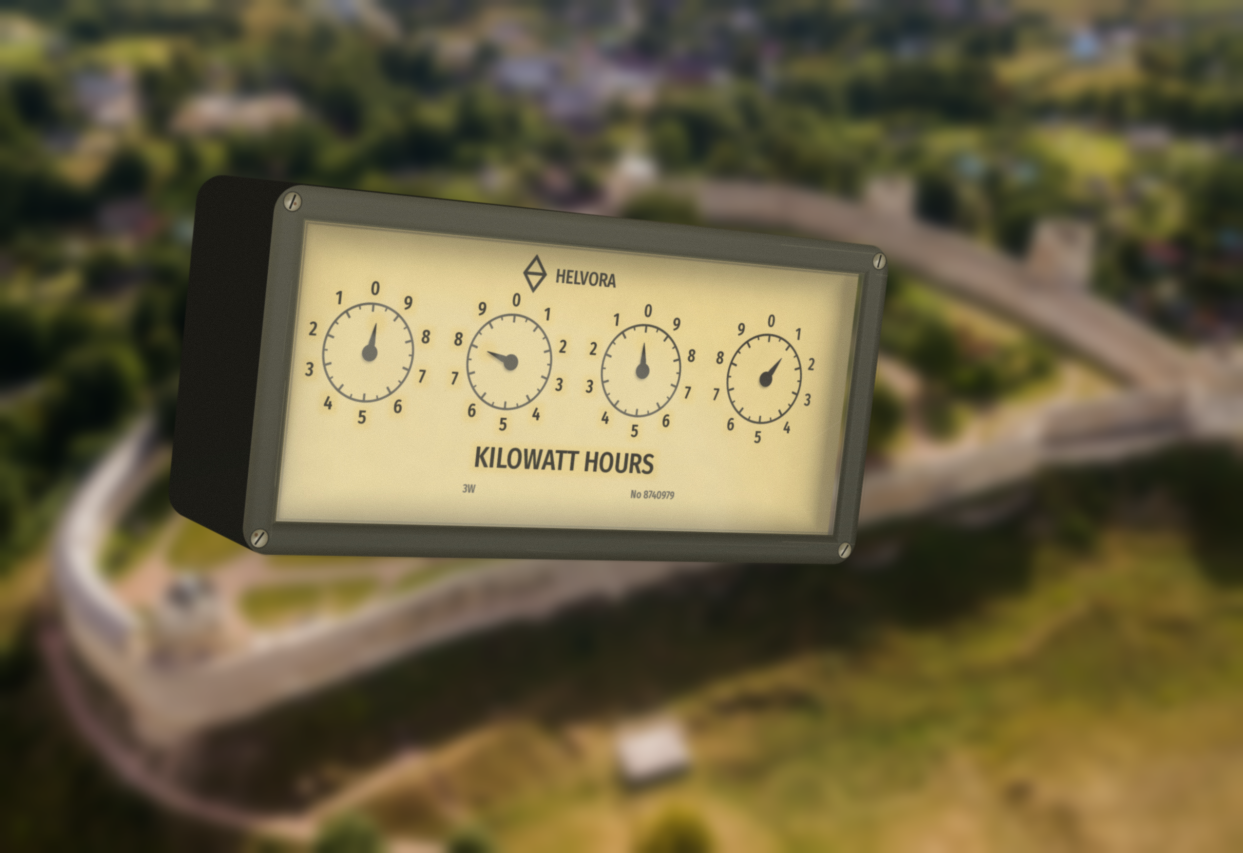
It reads **9801** kWh
